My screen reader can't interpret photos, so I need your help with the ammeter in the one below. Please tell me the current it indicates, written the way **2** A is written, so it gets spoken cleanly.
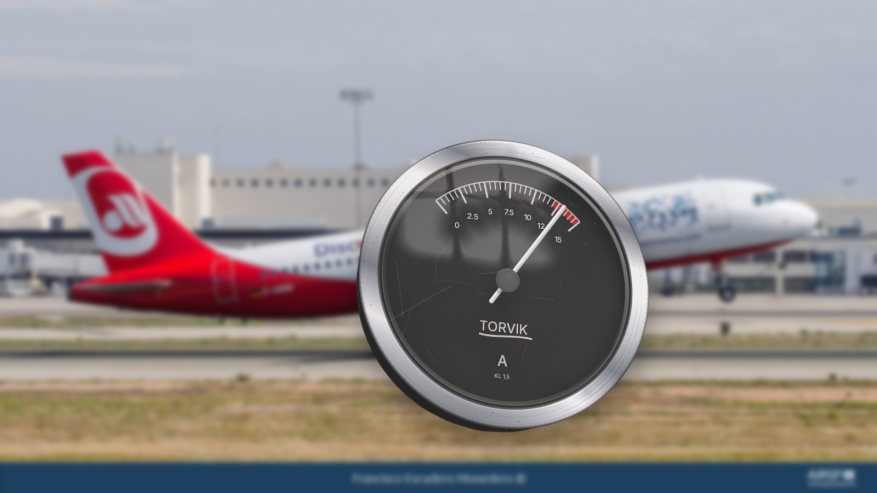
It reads **13** A
